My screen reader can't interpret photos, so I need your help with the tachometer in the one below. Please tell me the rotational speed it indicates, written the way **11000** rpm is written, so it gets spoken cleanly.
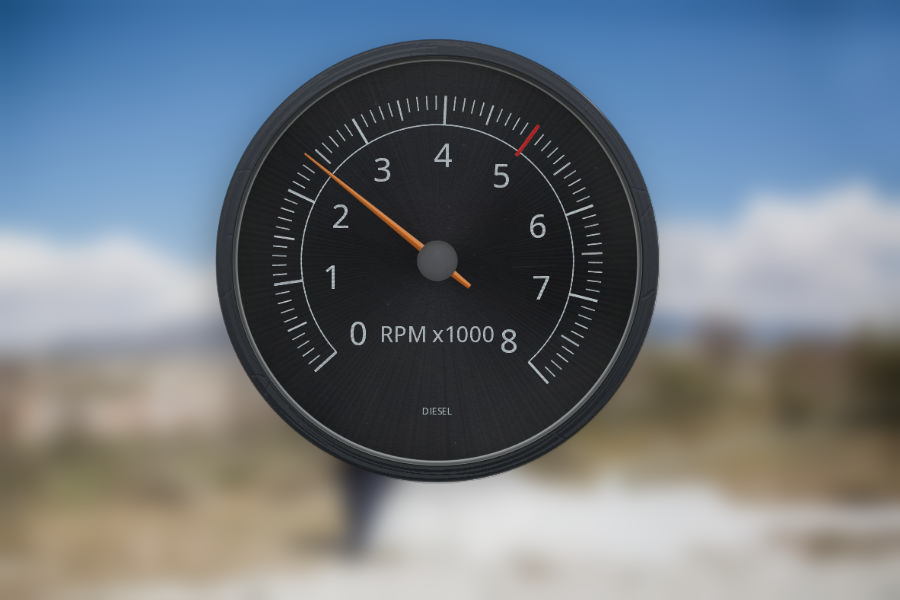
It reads **2400** rpm
